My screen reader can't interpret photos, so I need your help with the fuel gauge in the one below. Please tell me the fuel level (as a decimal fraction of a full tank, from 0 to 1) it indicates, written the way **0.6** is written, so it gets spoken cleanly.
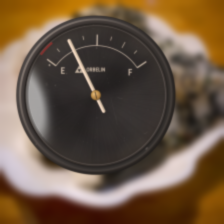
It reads **0.25**
